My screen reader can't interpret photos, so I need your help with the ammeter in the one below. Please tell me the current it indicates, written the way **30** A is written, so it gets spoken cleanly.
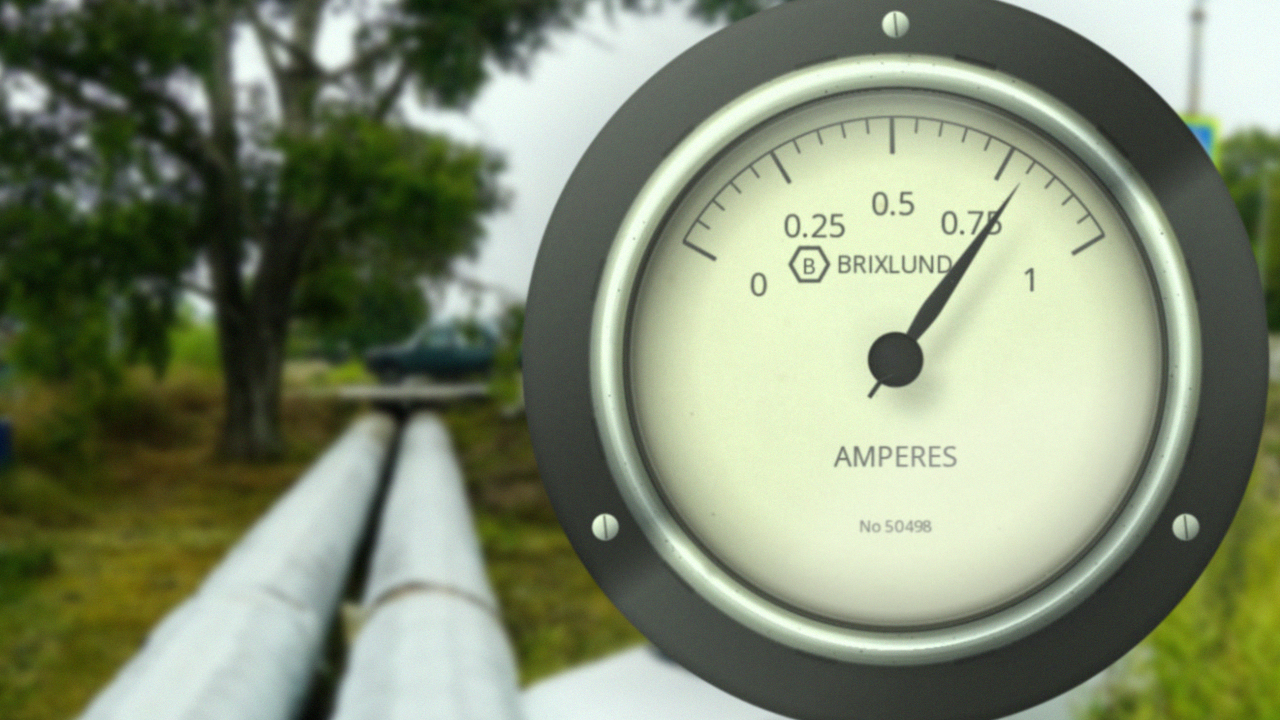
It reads **0.8** A
